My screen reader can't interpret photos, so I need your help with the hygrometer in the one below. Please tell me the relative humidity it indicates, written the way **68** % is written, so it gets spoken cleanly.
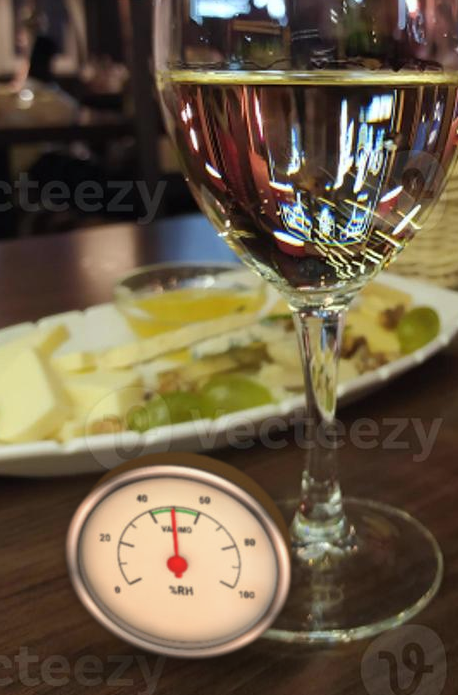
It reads **50** %
